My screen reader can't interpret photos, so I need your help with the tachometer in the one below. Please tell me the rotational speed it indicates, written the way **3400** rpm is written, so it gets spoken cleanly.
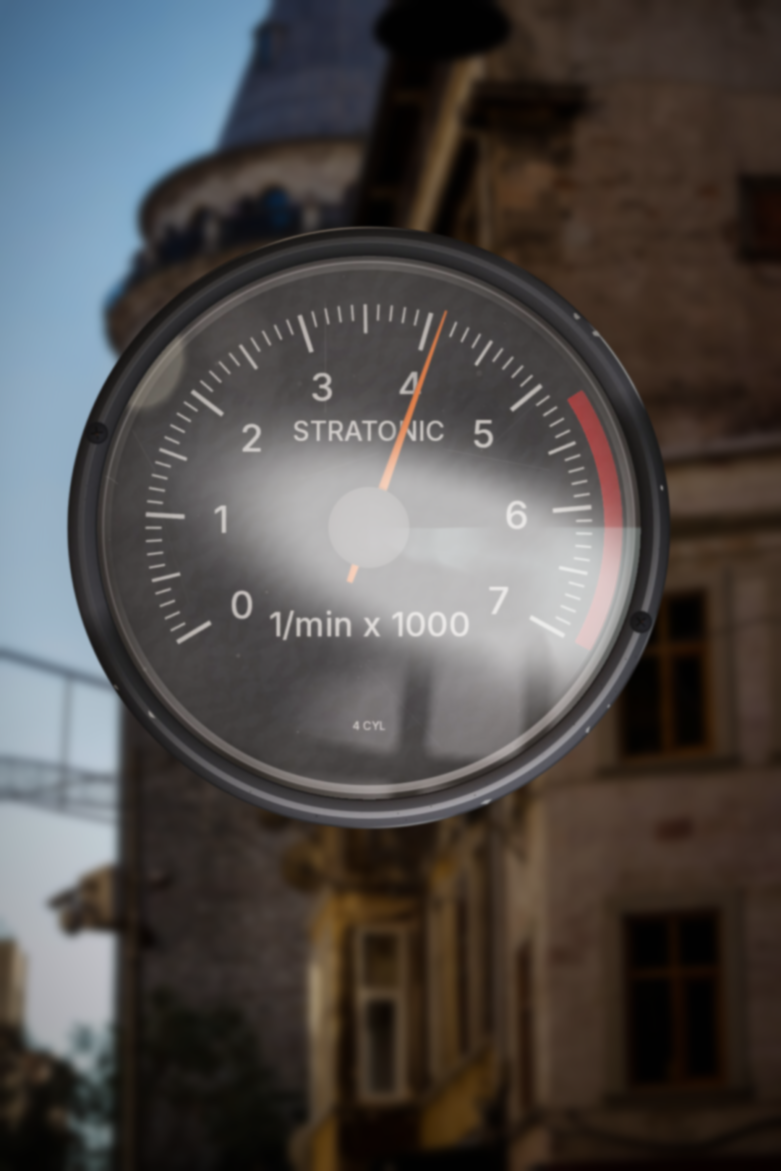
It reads **4100** rpm
